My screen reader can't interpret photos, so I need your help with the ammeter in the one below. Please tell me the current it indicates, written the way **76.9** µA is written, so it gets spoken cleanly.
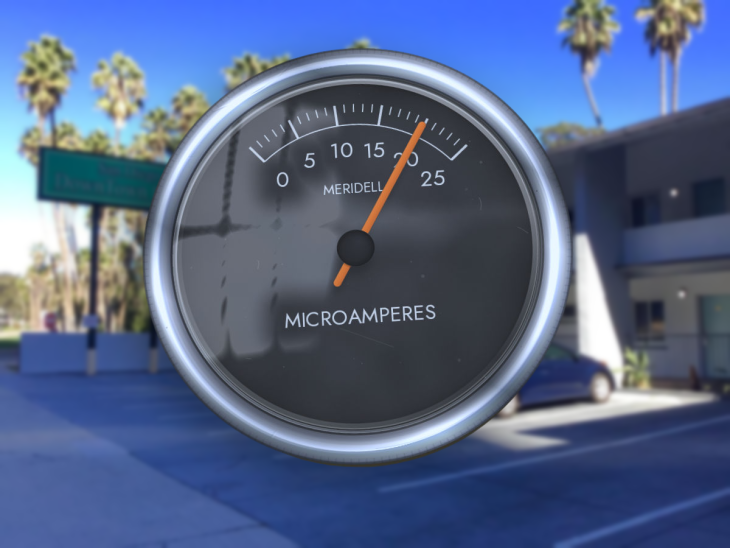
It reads **20** µA
